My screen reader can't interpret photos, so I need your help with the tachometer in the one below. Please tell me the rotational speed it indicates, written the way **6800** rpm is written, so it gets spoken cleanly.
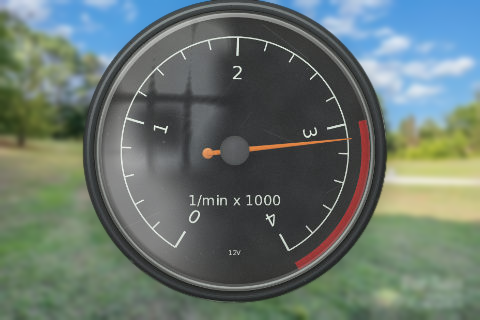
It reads **3100** rpm
